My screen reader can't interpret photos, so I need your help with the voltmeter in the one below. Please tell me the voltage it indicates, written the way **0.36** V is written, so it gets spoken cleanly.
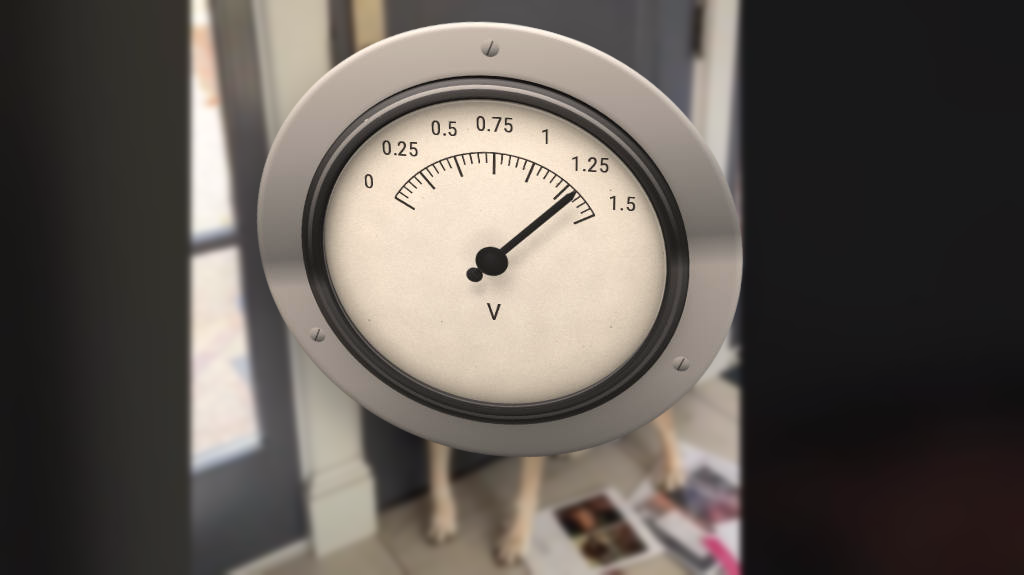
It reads **1.3** V
